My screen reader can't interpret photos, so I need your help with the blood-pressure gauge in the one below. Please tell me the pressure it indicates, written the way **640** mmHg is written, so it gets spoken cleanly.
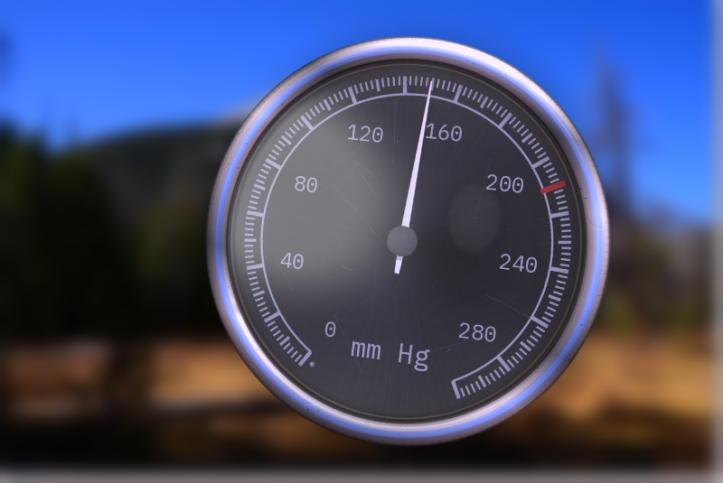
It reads **150** mmHg
